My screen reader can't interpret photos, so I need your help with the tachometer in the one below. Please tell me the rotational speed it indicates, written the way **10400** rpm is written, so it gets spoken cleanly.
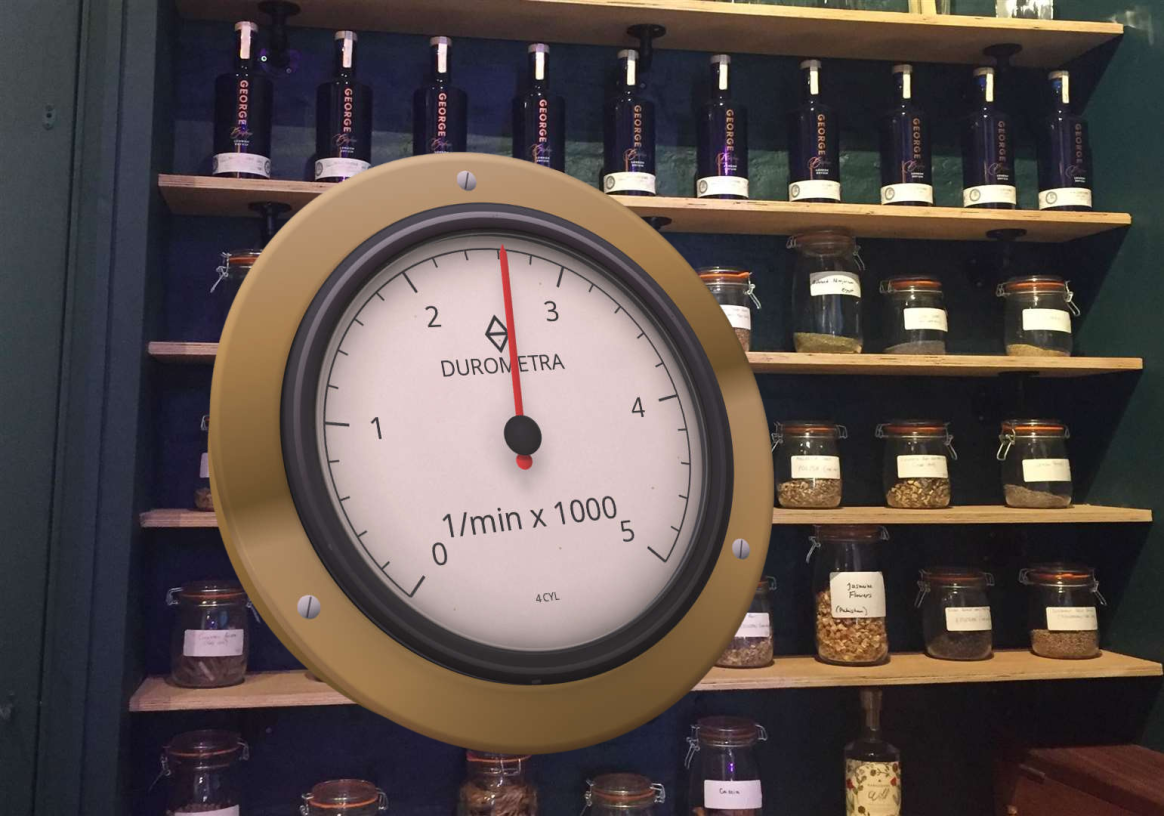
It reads **2600** rpm
